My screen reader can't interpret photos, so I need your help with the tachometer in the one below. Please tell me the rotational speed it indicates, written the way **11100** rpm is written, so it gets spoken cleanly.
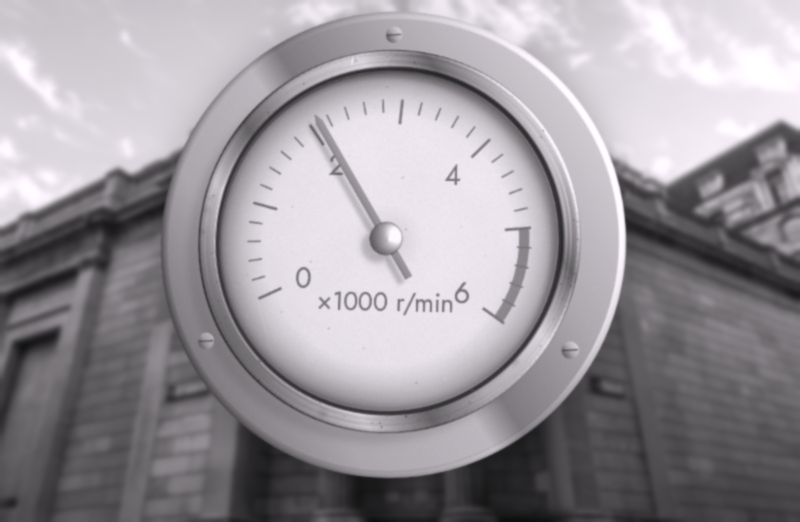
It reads **2100** rpm
